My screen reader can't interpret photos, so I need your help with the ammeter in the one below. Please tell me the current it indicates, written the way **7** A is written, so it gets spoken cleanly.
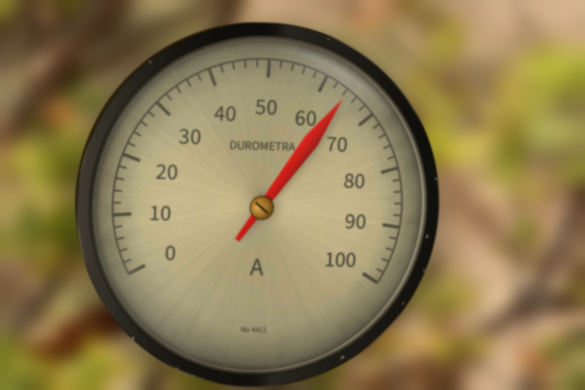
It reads **64** A
